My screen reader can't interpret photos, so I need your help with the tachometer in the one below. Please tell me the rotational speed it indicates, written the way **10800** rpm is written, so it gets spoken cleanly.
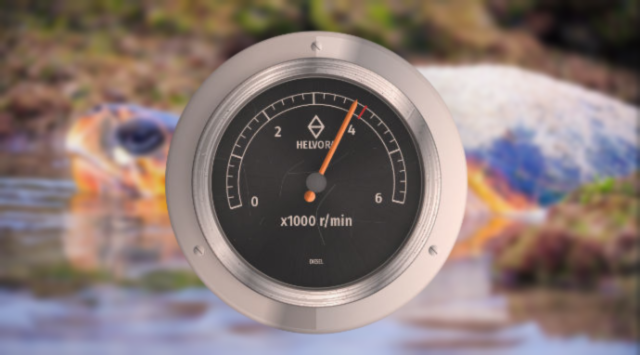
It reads **3800** rpm
